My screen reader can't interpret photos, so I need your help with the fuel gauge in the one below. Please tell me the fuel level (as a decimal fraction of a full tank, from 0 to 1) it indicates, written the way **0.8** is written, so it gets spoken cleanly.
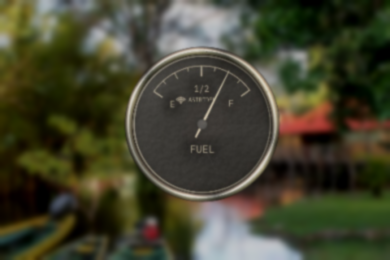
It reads **0.75**
